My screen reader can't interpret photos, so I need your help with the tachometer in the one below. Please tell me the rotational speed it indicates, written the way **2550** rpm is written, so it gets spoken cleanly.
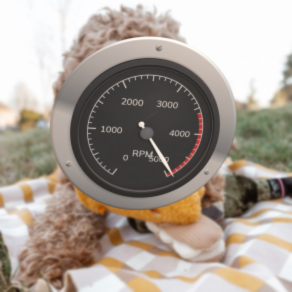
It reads **4900** rpm
